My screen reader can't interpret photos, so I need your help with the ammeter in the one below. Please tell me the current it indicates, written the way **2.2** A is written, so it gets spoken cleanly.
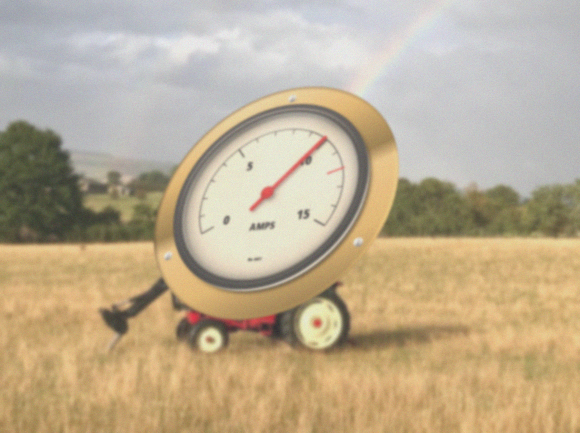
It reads **10** A
